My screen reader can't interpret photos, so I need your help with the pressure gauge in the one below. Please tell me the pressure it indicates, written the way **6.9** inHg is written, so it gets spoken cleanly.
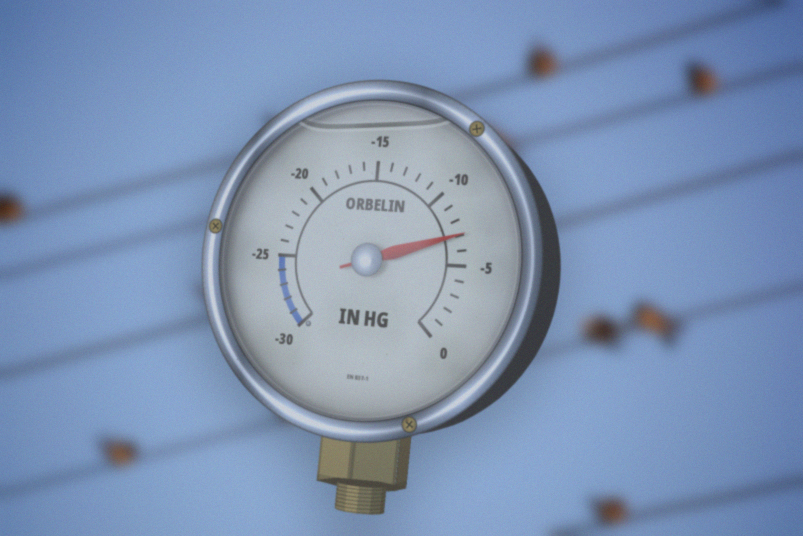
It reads **-7** inHg
